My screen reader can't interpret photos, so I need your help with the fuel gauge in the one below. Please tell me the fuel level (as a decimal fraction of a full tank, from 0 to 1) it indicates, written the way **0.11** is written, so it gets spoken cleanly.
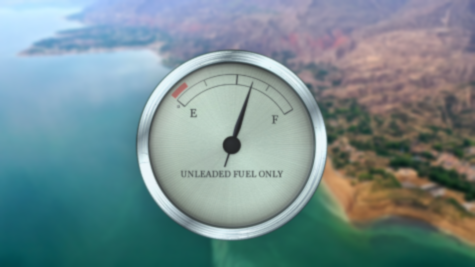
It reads **0.625**
